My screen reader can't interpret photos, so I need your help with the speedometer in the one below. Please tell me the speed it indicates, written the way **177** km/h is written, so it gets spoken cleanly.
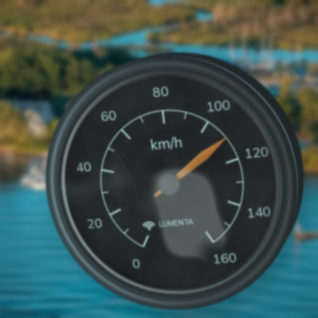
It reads **110** km/h
